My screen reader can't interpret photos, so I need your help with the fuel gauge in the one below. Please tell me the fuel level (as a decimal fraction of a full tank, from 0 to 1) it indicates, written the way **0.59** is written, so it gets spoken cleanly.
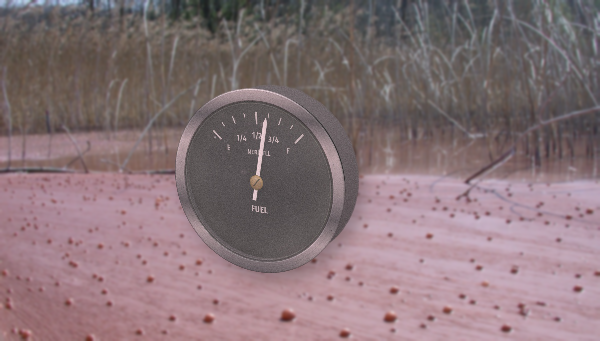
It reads **0.625**
